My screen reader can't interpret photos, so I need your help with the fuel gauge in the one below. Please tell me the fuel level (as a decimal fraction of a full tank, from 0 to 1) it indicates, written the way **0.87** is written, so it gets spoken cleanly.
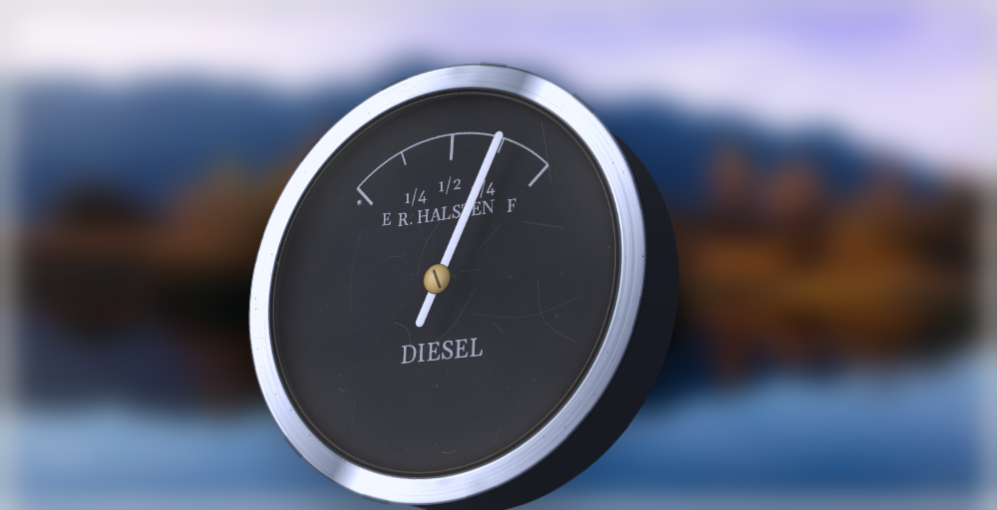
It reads **0.75**
